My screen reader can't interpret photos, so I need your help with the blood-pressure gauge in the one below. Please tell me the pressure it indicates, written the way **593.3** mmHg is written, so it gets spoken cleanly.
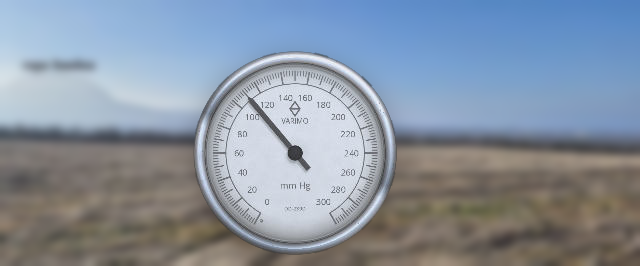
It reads **110** mmHg
